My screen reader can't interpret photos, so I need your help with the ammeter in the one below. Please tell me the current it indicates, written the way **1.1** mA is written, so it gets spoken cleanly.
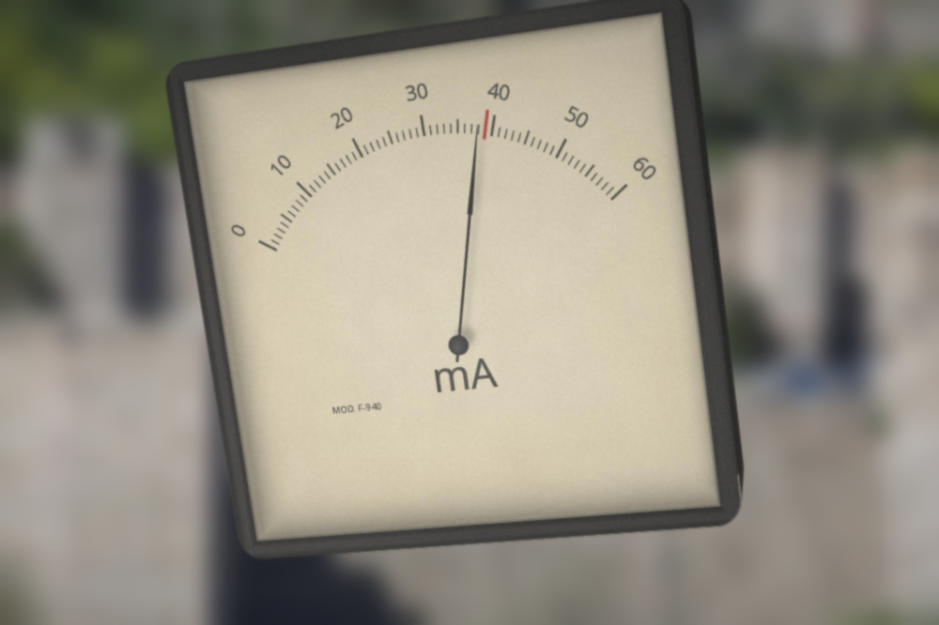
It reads **38** mA
